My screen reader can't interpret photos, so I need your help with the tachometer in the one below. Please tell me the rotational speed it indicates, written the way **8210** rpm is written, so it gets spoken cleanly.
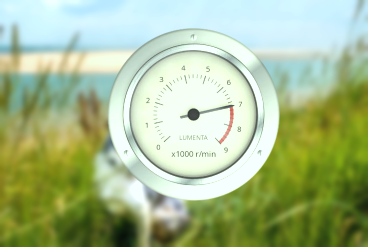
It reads **7000** rpm
